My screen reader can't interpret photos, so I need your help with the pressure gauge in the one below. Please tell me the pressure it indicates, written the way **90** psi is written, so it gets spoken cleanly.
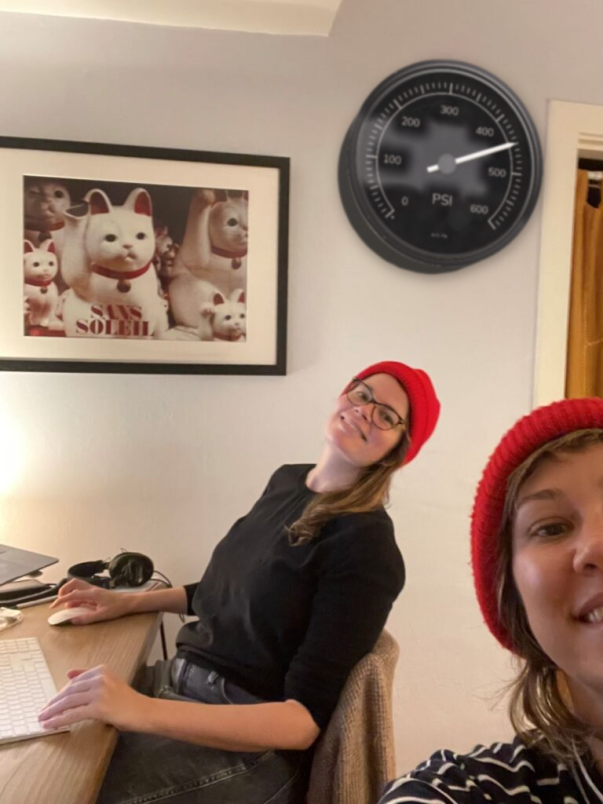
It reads **450** psi
